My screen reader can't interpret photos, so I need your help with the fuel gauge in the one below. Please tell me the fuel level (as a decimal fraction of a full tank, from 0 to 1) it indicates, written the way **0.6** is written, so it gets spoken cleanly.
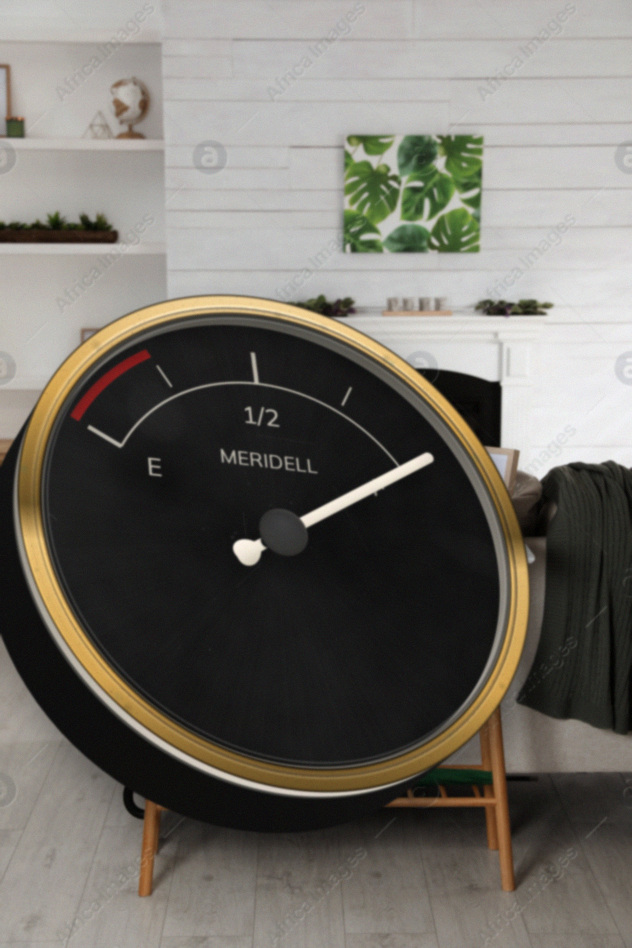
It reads **1**
